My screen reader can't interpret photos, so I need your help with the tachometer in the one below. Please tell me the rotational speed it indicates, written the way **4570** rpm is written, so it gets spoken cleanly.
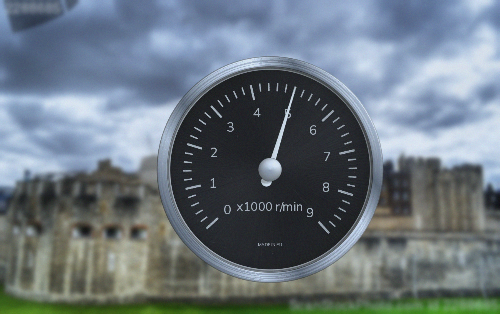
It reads **5000** rpm
